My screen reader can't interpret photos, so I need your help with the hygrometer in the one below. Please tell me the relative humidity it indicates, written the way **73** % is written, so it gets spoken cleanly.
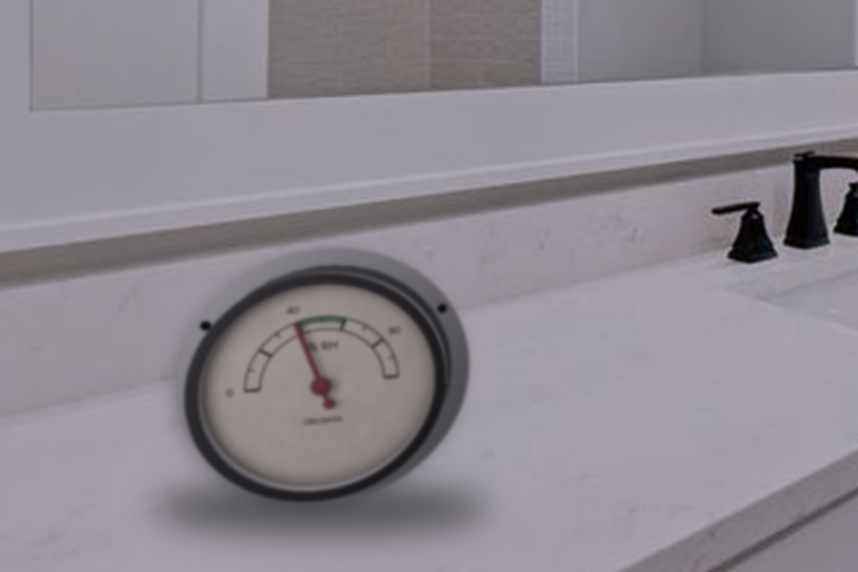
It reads **40** %
